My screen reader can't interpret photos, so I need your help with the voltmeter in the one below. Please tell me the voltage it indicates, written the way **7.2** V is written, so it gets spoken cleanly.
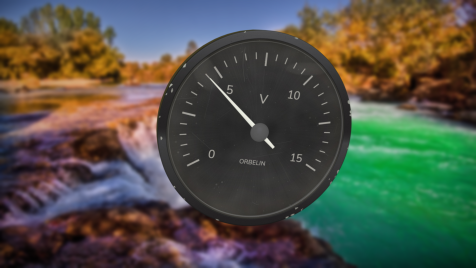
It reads **4.5** V
